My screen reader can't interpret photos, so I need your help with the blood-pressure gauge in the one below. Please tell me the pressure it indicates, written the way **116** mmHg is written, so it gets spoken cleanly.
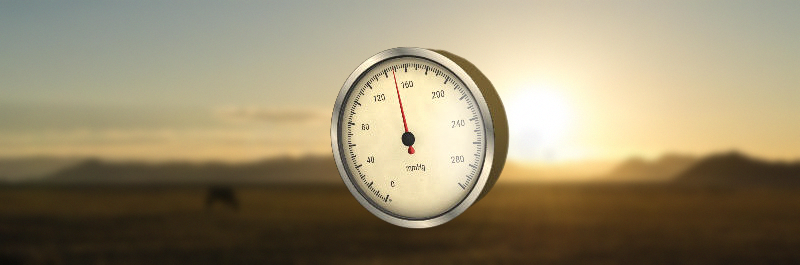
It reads **150** mmHg
